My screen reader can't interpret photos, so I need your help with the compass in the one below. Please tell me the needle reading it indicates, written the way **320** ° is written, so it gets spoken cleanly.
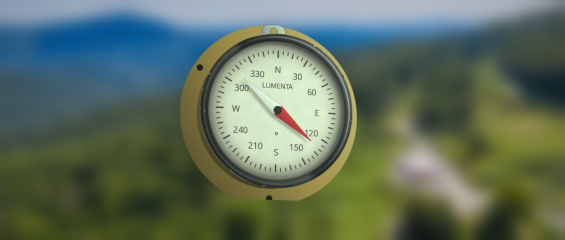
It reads **130** °
